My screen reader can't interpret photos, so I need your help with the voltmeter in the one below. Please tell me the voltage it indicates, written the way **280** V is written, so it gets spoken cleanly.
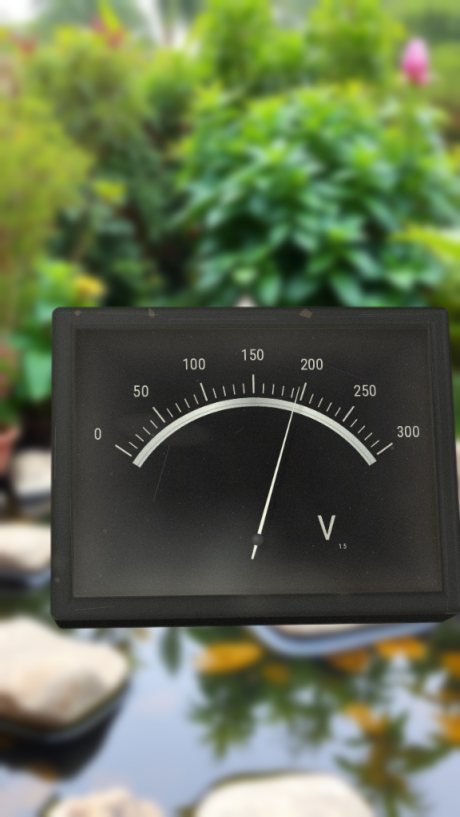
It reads **195** V
